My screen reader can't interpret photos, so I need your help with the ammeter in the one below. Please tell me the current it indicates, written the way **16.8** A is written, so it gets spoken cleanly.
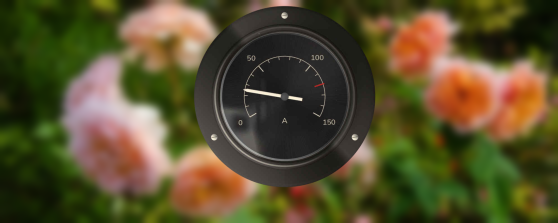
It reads **25** A
